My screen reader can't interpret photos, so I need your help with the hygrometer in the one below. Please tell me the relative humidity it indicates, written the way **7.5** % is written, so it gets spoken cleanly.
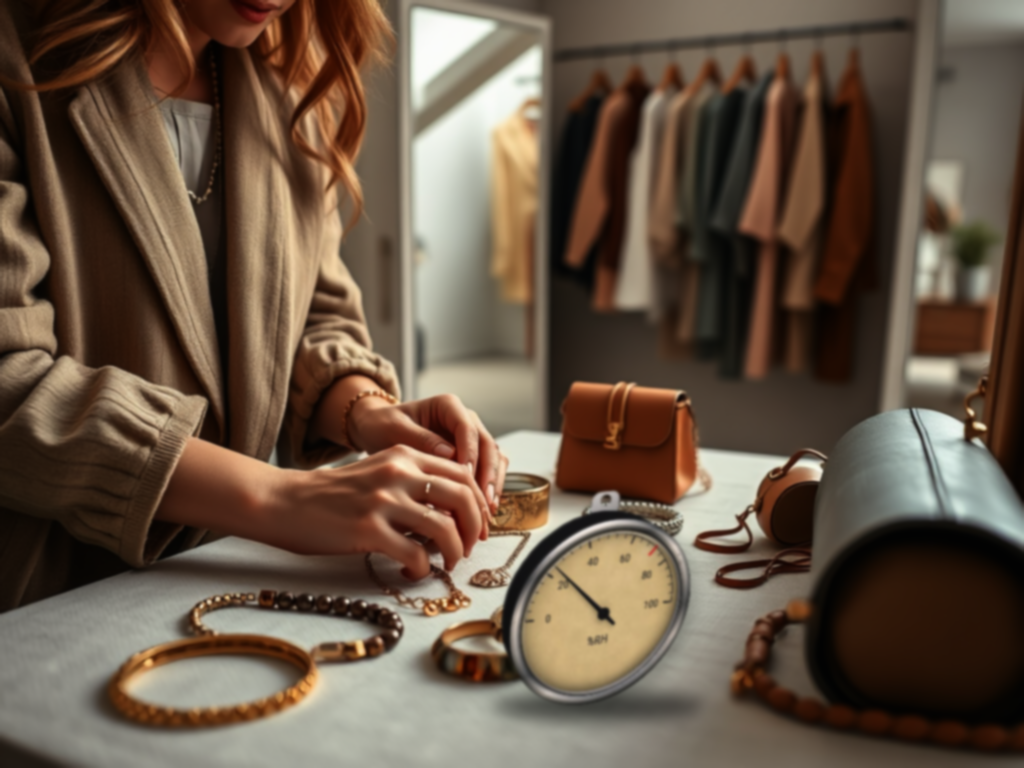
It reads **24** %
